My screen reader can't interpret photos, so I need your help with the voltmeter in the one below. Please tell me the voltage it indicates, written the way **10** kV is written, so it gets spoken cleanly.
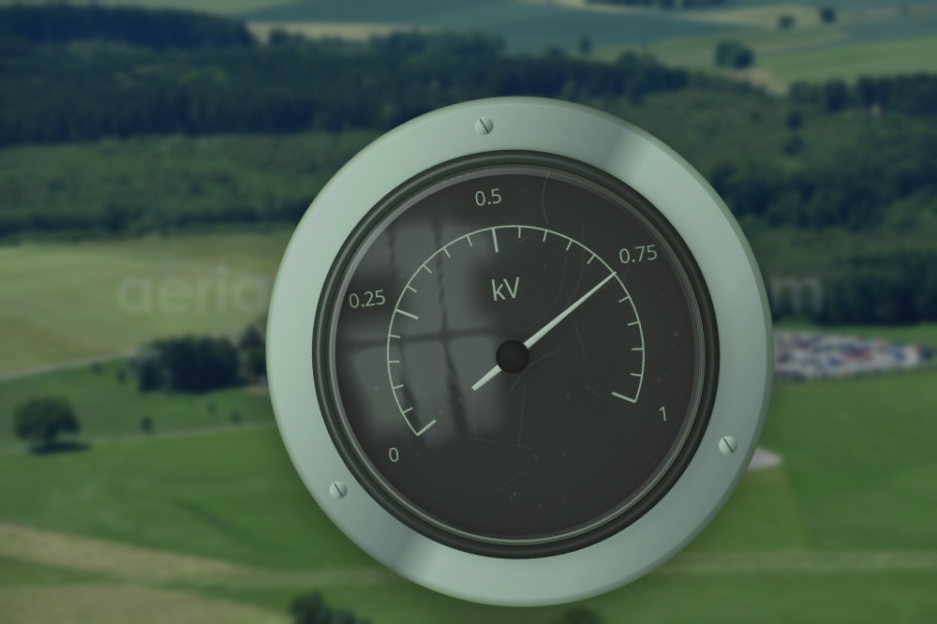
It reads **0.75** kV
